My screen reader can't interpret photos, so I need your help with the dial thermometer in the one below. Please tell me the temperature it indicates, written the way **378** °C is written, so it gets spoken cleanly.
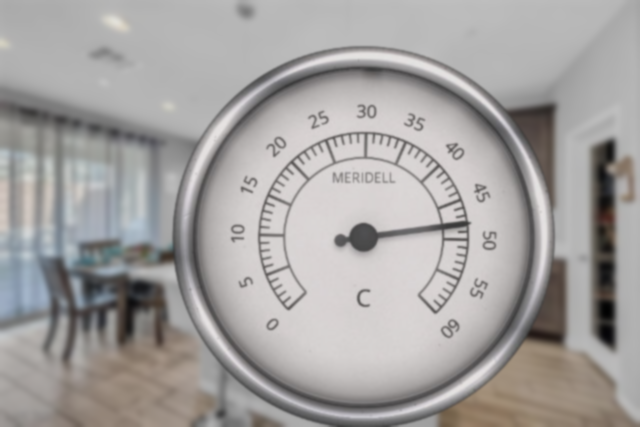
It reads **48** °C
